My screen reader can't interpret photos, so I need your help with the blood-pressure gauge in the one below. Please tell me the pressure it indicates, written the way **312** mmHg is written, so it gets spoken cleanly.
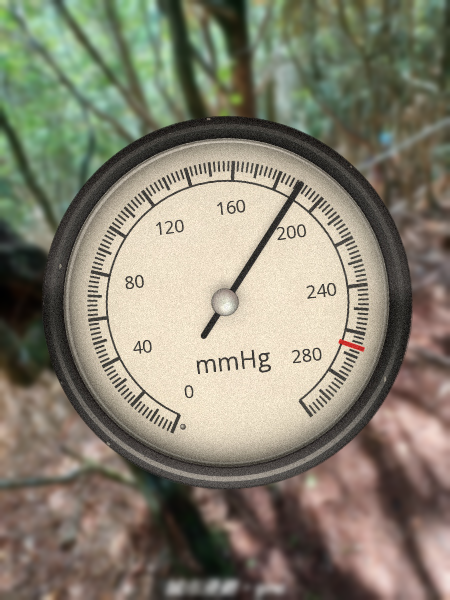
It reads **190** mmHg
